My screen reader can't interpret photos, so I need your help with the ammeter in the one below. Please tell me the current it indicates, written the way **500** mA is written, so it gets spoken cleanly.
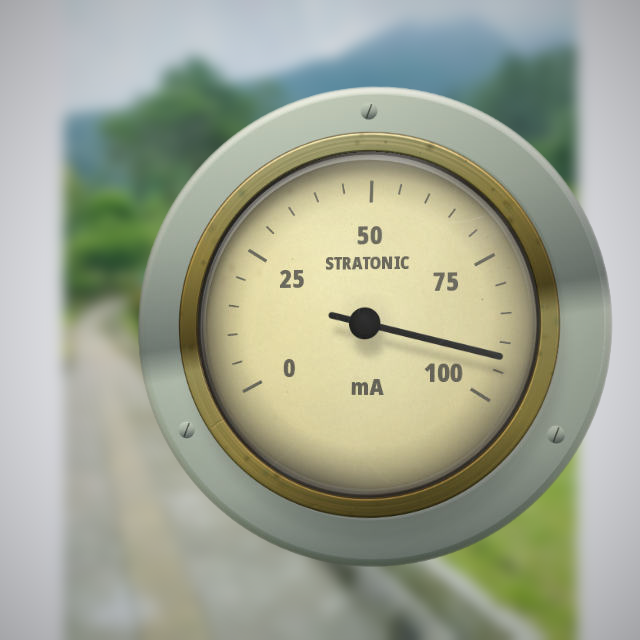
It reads **92.5** mA
